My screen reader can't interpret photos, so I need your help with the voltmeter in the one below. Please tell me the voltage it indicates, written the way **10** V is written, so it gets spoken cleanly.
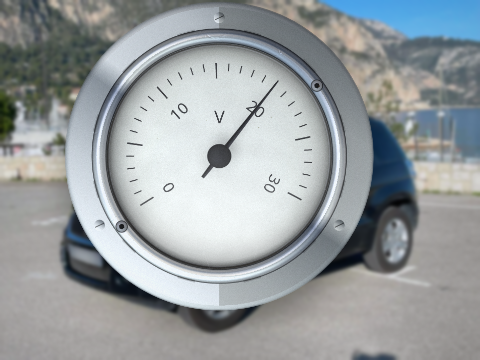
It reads **20** V
